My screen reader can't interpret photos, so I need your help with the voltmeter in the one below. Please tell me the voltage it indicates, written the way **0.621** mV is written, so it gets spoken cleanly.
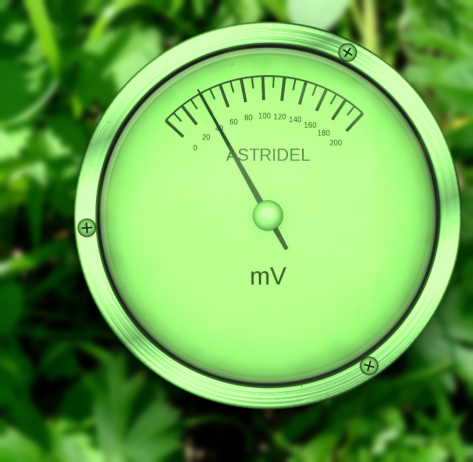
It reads **40** mV
